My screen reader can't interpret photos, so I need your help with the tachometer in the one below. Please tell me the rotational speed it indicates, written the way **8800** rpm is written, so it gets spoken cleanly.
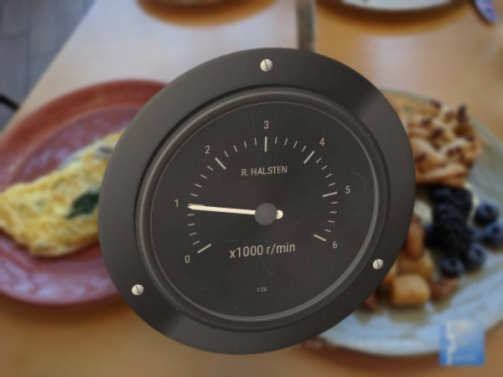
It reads **1000** rpm
